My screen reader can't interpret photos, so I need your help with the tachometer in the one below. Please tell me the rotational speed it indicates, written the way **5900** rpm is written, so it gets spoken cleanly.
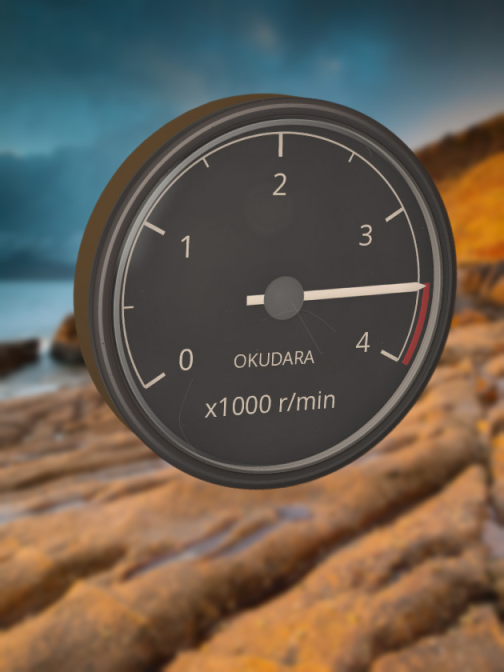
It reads **3500** rpm
